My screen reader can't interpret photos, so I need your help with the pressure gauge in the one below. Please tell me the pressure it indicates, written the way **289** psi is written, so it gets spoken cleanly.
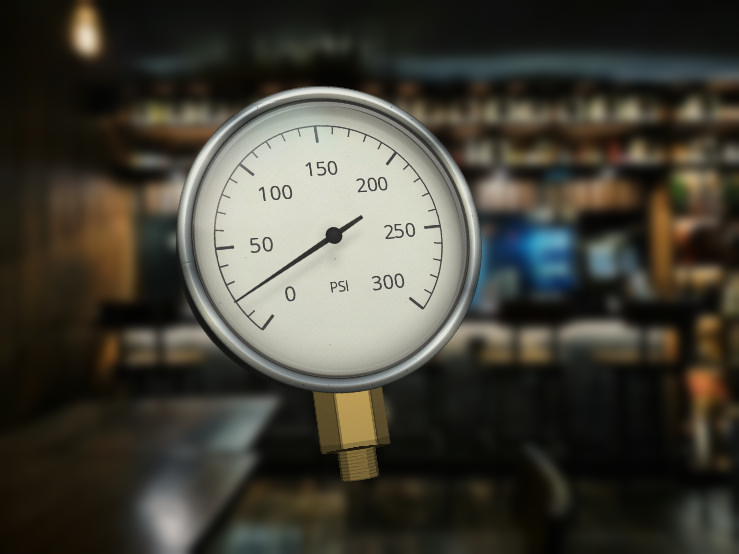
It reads **20** psi
